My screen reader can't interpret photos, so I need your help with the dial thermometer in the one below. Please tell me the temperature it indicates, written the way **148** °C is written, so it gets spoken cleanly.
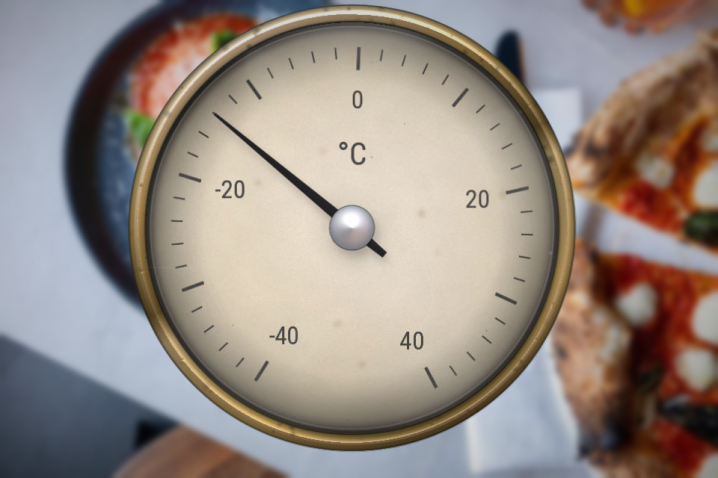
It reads **-14** °C
